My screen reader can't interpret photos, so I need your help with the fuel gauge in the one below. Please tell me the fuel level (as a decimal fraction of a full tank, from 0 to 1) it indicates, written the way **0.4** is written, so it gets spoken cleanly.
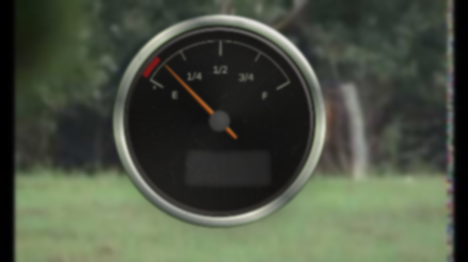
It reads **0.125**
